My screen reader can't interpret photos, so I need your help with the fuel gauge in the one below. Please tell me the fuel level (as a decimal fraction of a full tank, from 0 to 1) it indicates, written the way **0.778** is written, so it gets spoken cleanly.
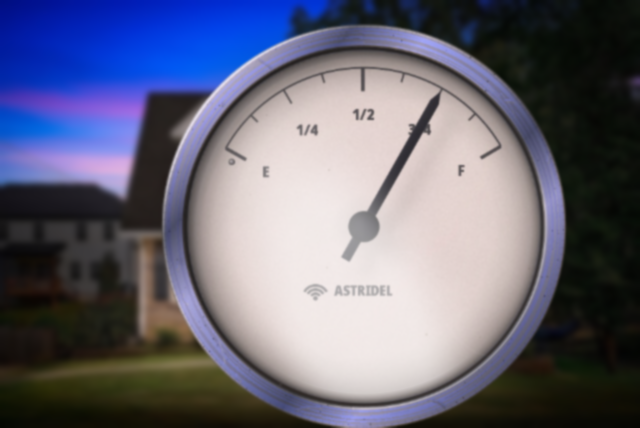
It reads **0.75**
